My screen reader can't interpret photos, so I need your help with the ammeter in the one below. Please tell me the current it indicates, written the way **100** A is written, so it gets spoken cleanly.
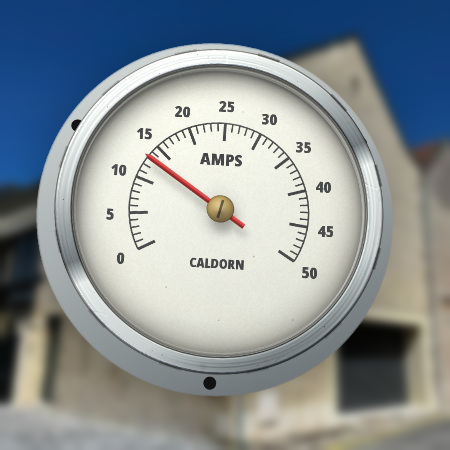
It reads **13** A
